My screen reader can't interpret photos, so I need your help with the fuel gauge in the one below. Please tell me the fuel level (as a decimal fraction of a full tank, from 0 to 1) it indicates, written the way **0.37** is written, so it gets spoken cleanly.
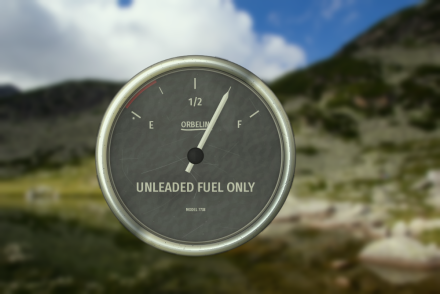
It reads **0.75**
